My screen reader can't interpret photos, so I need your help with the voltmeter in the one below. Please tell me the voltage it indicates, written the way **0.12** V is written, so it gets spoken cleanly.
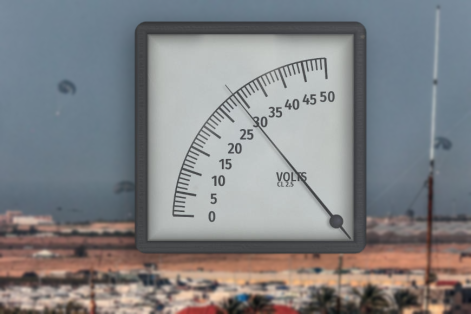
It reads **29** V
